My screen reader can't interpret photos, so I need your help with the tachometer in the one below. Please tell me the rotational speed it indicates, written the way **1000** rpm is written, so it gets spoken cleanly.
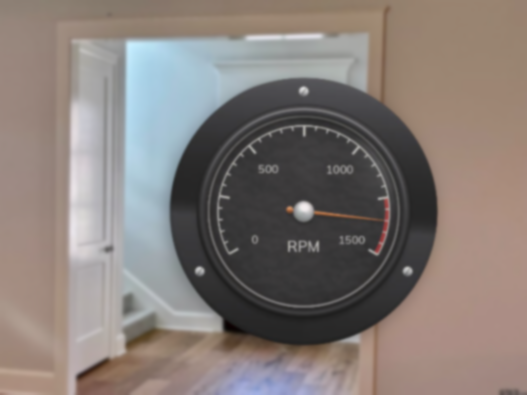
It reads **1350** rpm
